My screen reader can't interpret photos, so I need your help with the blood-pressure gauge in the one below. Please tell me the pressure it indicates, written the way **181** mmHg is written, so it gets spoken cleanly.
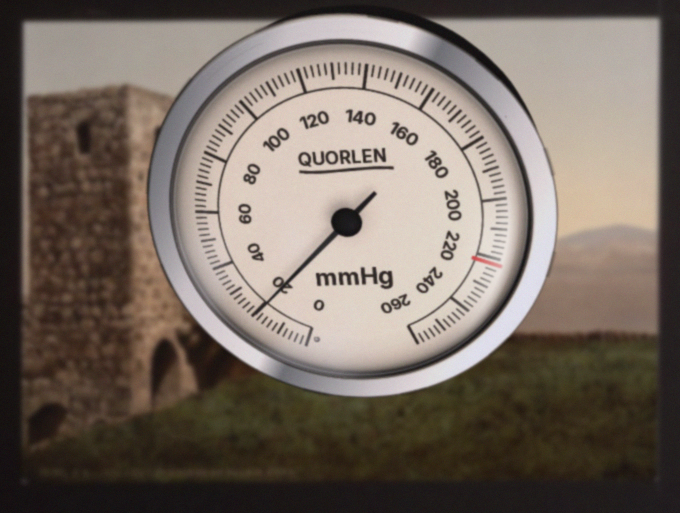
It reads **20** mmHg
